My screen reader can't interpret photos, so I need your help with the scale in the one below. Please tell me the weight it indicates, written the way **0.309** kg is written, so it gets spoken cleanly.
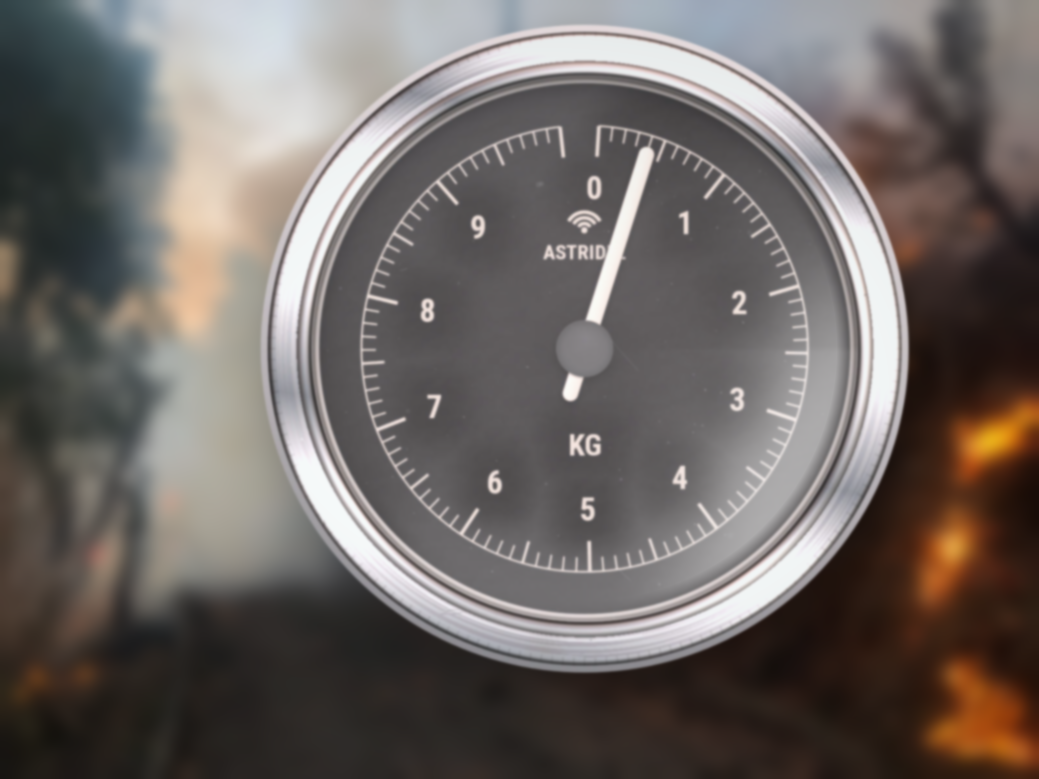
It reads **0.4** kg
